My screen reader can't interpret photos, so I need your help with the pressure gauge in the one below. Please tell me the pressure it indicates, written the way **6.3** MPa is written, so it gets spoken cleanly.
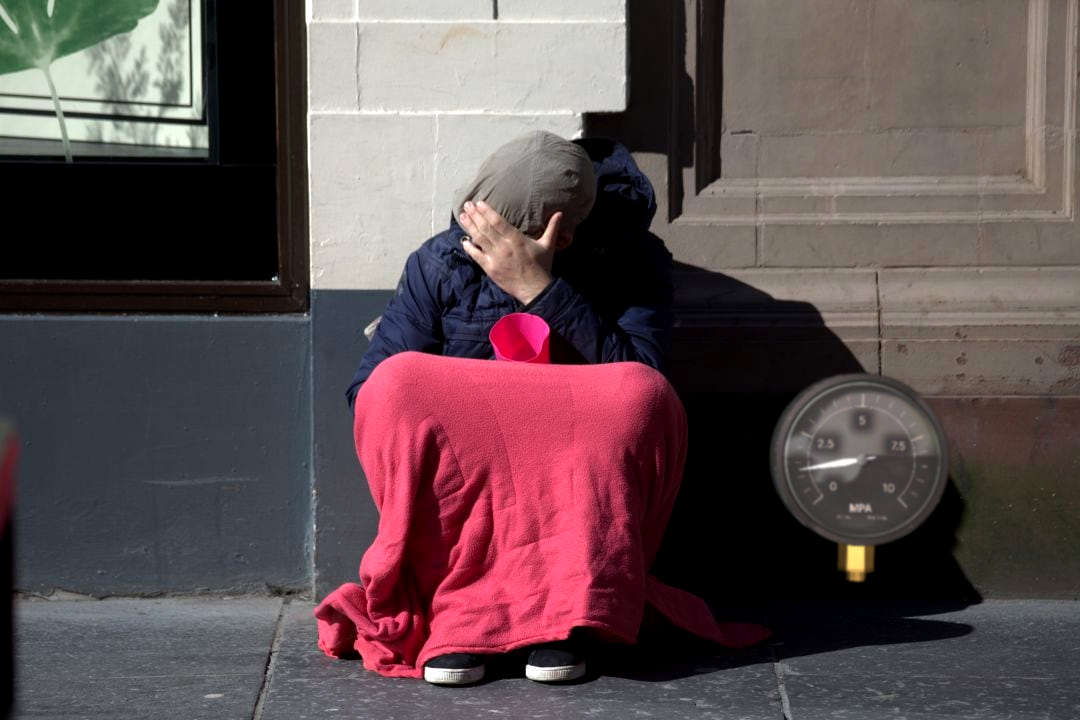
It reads **1.25** MPa
